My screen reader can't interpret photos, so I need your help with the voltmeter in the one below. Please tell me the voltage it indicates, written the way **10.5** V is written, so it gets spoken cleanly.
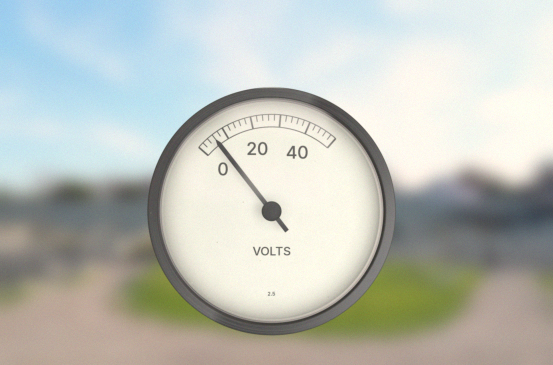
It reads **6** V
